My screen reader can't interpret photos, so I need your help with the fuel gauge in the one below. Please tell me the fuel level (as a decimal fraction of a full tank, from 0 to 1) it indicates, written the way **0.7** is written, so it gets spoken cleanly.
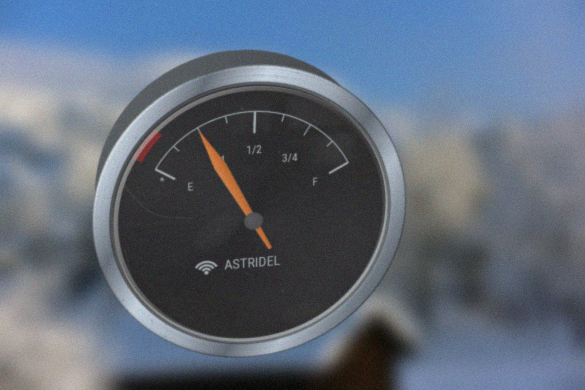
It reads **0.25**
